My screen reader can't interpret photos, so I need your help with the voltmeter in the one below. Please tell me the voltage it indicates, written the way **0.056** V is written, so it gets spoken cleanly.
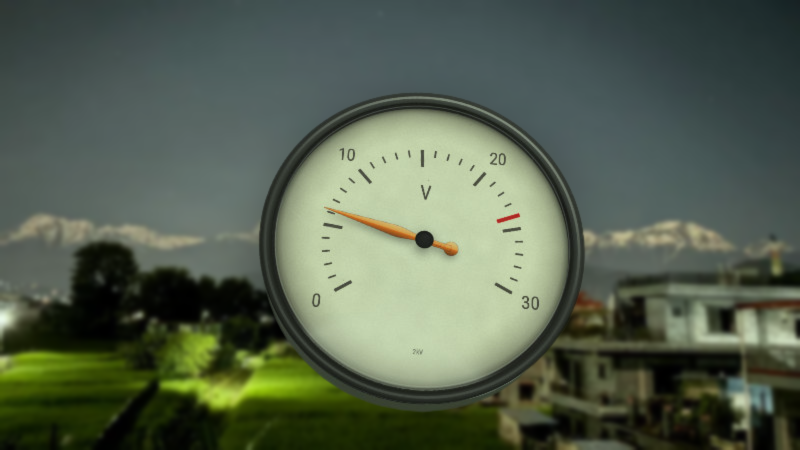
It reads **6** V
